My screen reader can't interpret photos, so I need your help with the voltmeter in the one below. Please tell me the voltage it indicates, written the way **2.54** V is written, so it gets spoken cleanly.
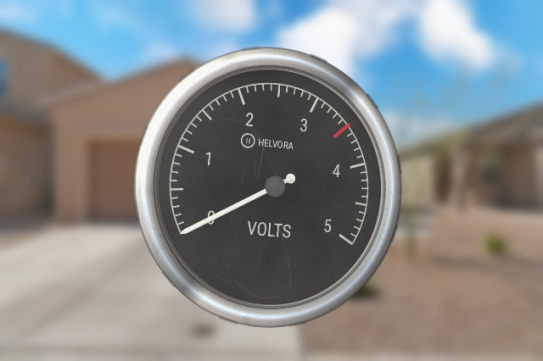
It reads **0** V
